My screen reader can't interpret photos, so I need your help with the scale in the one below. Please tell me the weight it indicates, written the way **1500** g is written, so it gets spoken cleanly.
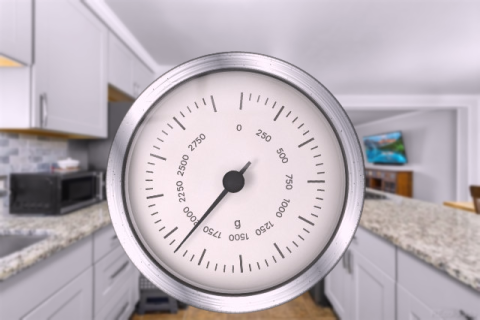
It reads **1900** g
